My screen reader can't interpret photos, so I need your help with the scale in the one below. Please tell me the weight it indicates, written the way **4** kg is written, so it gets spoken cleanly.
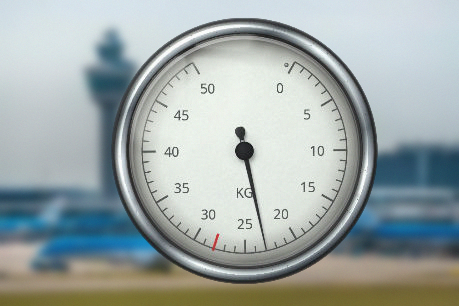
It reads **23** kg
